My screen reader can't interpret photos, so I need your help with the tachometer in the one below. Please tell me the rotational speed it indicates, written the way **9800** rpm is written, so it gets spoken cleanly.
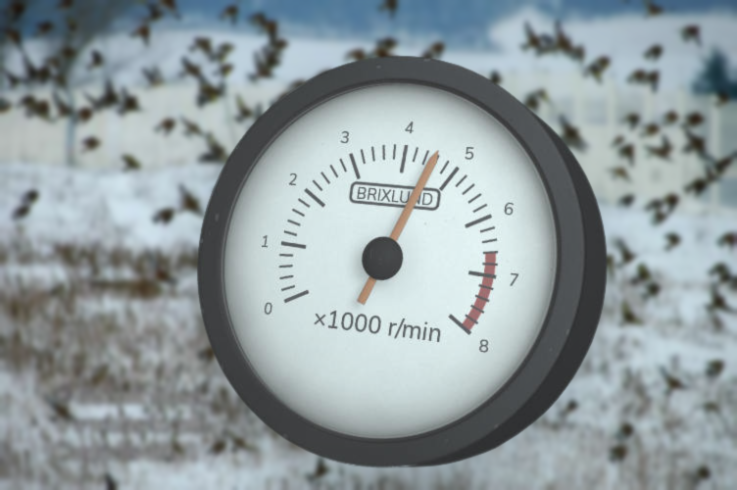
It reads **4600** rpm
